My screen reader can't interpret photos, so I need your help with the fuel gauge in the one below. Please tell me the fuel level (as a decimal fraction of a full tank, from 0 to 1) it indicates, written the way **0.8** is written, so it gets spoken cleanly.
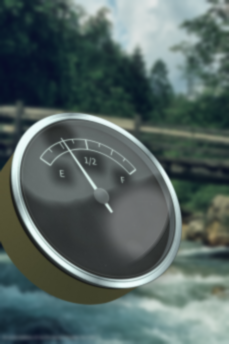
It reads **0.25**
